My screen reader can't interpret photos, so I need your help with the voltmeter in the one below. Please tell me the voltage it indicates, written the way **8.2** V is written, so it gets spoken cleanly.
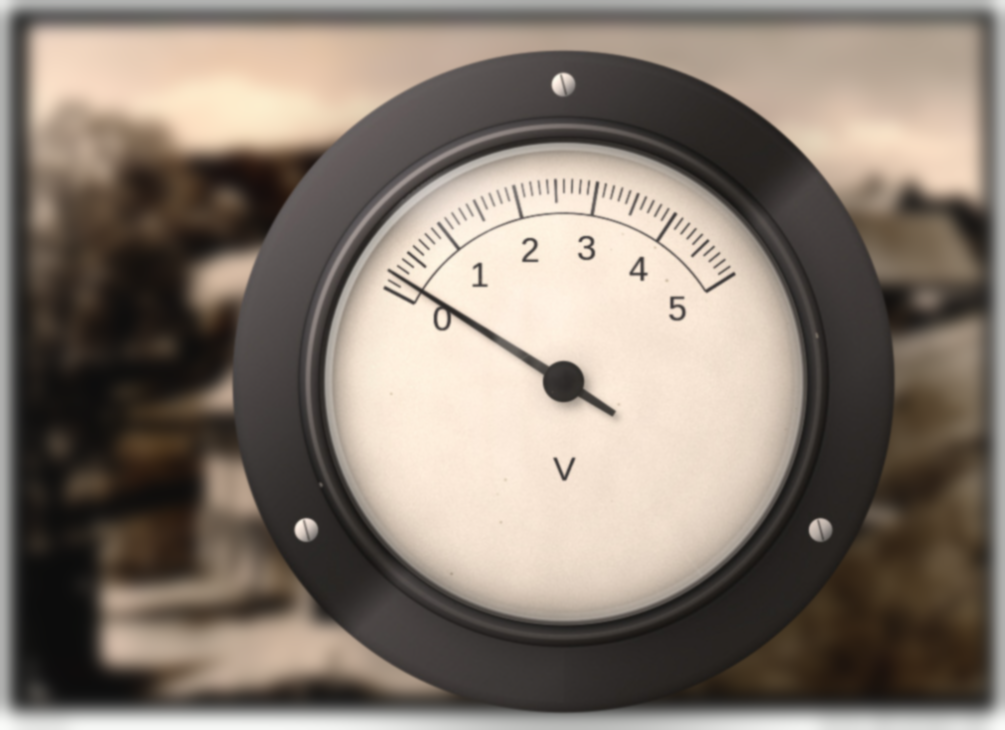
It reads **0.2** V
